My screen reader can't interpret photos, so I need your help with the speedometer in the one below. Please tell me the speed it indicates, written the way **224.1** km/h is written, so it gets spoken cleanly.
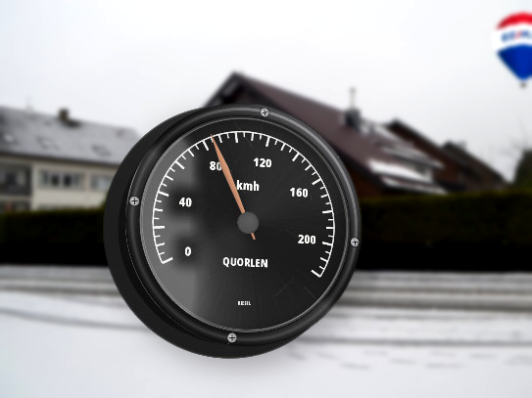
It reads **85** km/h
